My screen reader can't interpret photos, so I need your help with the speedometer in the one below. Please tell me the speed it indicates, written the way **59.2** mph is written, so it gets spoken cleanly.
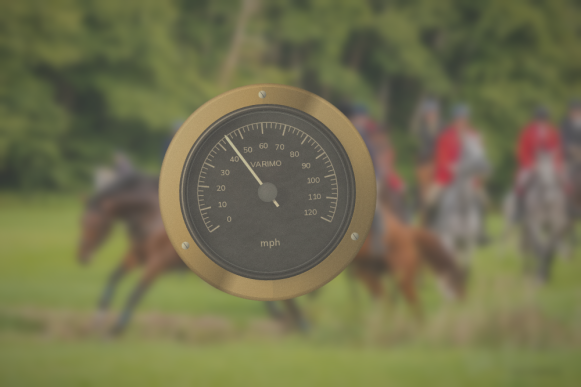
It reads **44** mph
